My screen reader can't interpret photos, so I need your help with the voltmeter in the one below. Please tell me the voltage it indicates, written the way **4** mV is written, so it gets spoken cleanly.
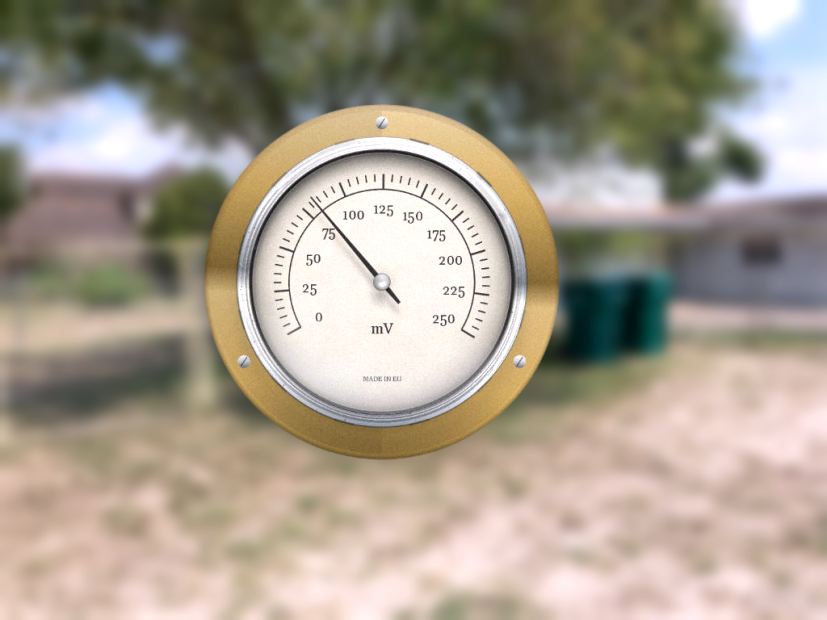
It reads **82.5** mV
